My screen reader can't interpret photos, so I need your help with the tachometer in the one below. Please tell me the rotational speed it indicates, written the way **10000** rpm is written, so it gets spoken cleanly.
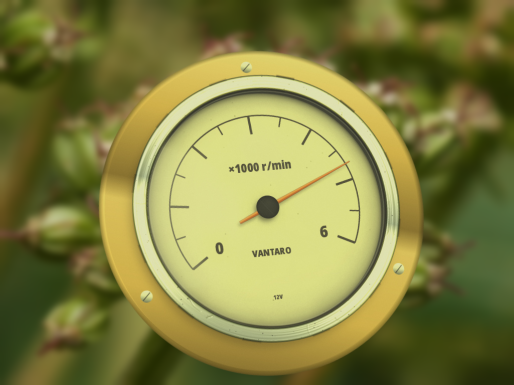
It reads **4750** rpm
